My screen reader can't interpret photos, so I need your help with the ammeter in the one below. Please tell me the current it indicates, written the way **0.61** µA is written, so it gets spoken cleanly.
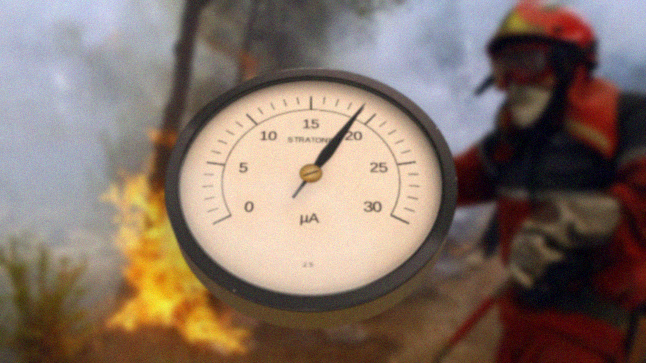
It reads **19** µA
